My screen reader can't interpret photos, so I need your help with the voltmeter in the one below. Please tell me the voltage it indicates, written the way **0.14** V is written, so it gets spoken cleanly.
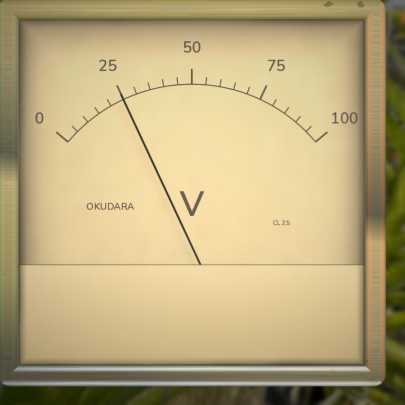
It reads **25** V
